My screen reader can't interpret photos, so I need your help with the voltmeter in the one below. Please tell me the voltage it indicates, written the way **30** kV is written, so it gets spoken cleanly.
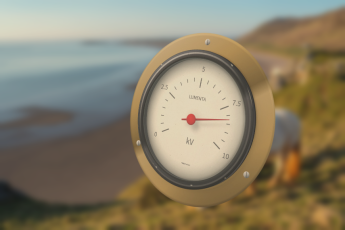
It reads **8.25** kV
